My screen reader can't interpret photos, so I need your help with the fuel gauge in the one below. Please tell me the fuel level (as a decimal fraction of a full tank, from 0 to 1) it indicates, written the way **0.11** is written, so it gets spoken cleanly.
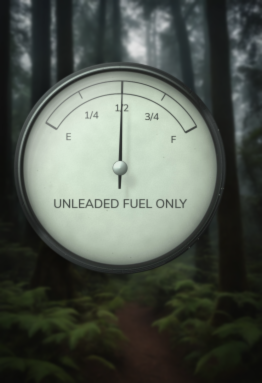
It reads **0.5**
